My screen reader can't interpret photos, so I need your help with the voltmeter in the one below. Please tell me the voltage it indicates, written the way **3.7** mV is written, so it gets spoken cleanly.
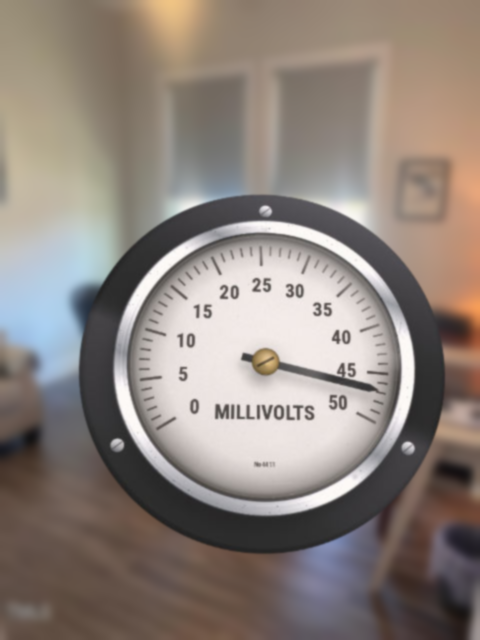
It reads **47** mV
